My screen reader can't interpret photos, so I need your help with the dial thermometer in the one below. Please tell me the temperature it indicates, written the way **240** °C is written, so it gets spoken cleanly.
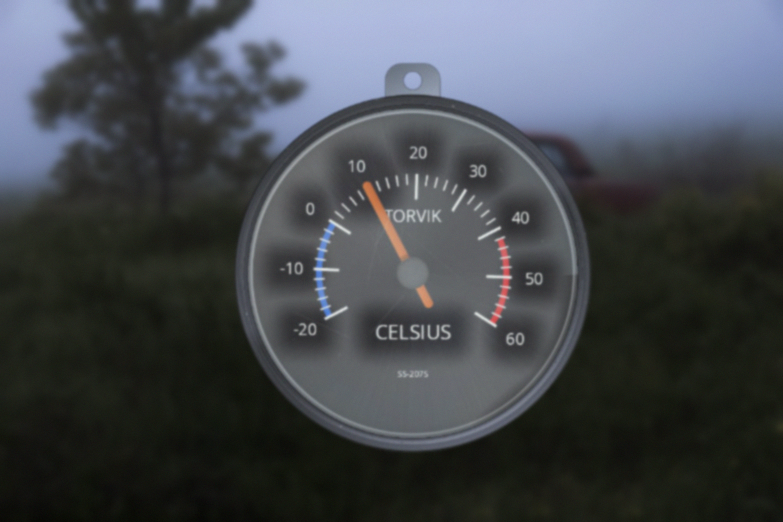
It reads **10** °C
